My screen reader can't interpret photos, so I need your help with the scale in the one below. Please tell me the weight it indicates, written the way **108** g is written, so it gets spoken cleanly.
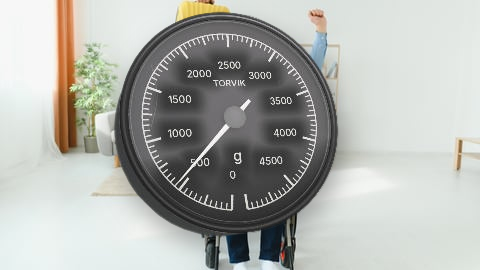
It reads **550** g
